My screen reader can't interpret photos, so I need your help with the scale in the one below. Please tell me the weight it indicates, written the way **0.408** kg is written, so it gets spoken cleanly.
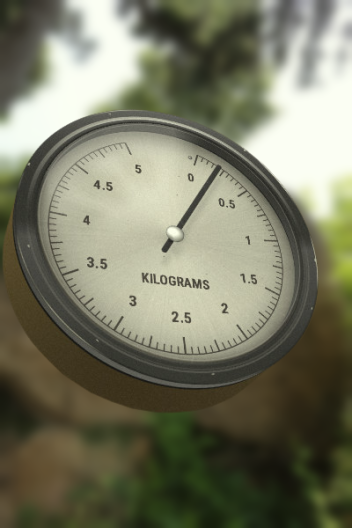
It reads **0.2** kg
